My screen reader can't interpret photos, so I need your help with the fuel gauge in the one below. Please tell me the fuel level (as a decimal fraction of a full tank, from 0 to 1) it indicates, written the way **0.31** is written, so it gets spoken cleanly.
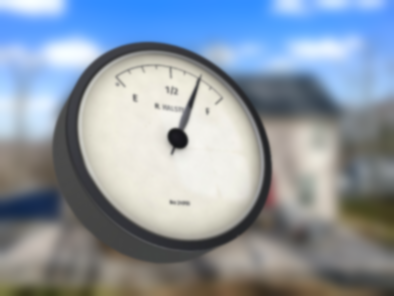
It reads **0.75**
